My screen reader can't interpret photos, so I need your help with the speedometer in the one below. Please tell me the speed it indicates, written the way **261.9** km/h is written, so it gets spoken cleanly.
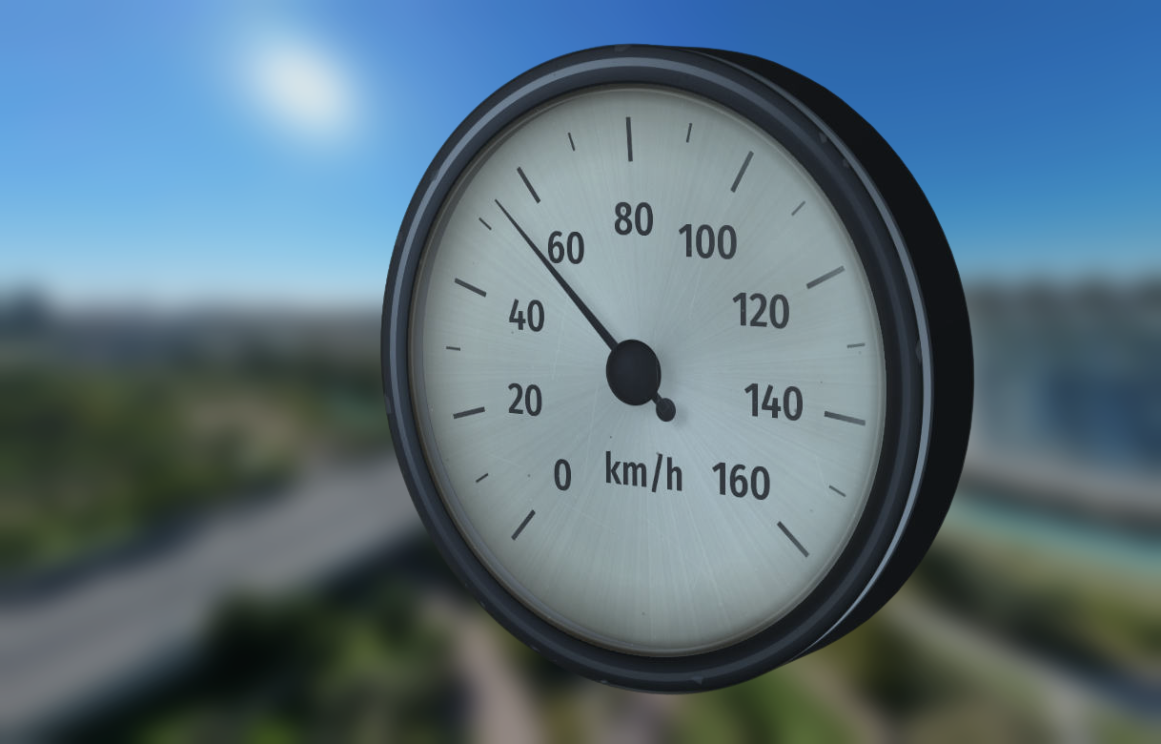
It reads **55** km/h
